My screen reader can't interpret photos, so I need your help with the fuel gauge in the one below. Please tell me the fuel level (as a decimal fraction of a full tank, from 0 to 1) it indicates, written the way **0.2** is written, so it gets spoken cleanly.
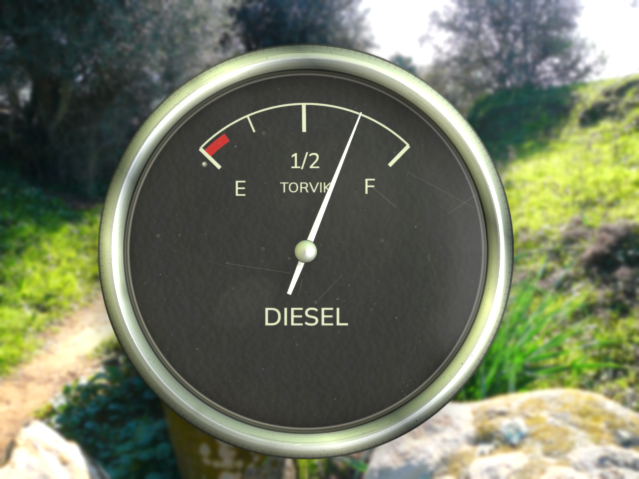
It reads **0.75**
